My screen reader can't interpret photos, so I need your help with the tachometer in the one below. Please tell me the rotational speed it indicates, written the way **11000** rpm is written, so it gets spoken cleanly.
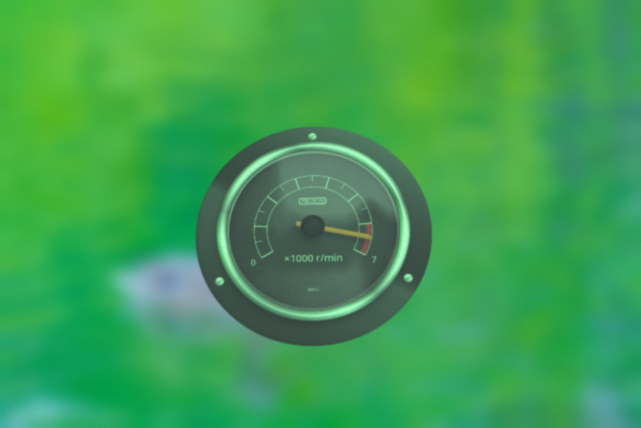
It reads **6500** rpm
